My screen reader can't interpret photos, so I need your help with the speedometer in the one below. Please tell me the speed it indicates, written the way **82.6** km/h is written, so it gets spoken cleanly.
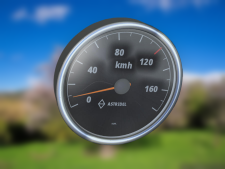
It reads **10** km/h
